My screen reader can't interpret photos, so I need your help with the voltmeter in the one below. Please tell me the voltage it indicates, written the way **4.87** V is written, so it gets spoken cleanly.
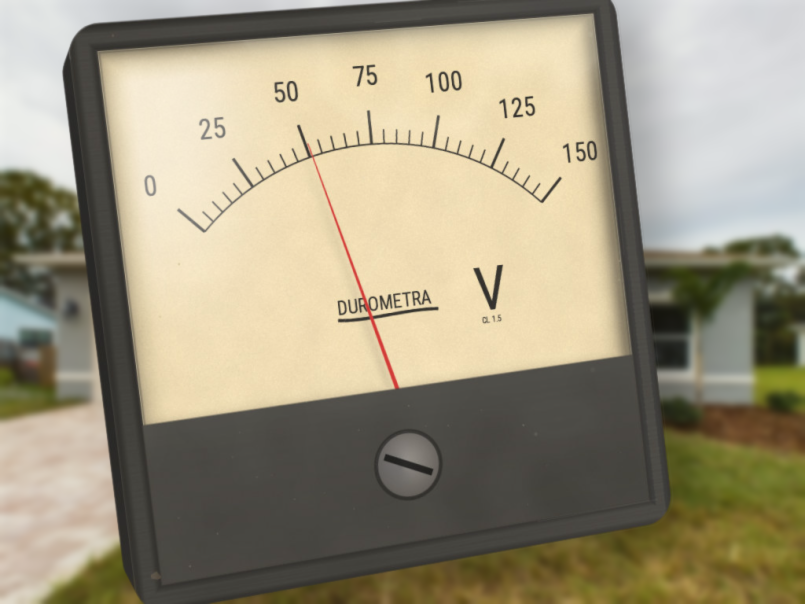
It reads **50** V
